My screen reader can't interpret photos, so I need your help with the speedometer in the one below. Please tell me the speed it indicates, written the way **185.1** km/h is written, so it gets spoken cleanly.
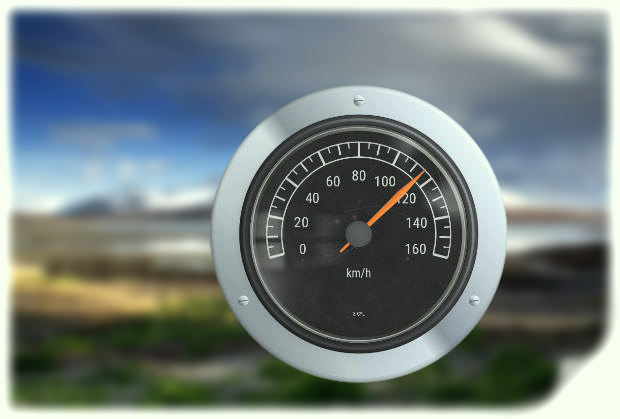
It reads **115** km/h
